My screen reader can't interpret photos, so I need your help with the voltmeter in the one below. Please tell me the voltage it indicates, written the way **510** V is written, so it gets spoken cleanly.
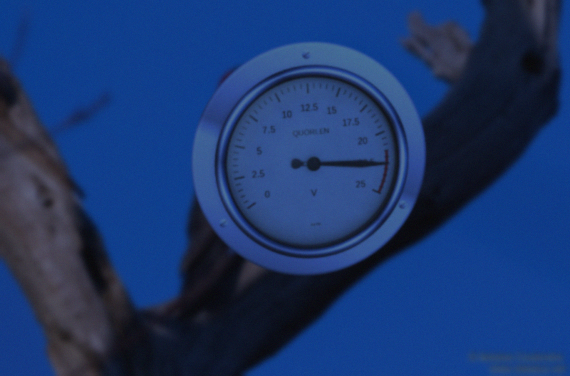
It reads **22.5** V
